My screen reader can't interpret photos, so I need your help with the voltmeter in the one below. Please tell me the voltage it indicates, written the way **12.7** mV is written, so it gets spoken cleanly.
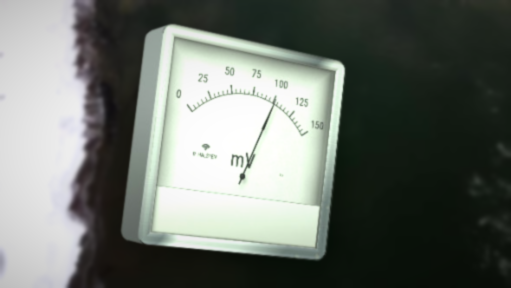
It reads **100** mV
